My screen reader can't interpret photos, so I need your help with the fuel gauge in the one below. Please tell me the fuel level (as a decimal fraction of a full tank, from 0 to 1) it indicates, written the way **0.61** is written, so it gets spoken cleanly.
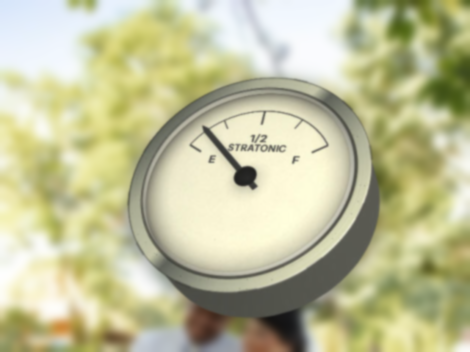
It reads **0.125**
